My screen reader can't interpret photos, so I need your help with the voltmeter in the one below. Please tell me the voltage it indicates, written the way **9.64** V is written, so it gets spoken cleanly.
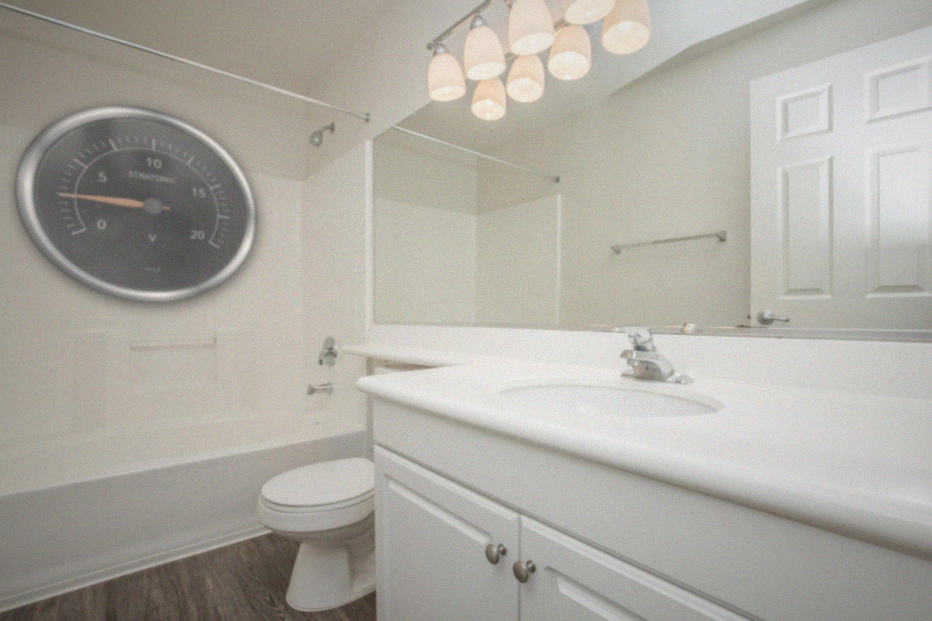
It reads **2.5** V
